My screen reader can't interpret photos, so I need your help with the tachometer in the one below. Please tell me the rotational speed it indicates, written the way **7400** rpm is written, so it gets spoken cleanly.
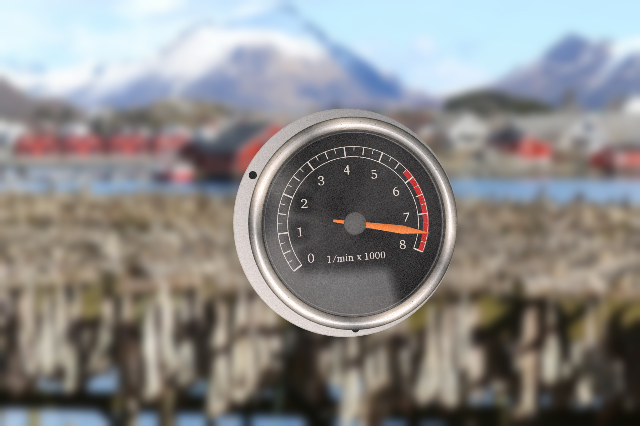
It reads **7500** rpm
